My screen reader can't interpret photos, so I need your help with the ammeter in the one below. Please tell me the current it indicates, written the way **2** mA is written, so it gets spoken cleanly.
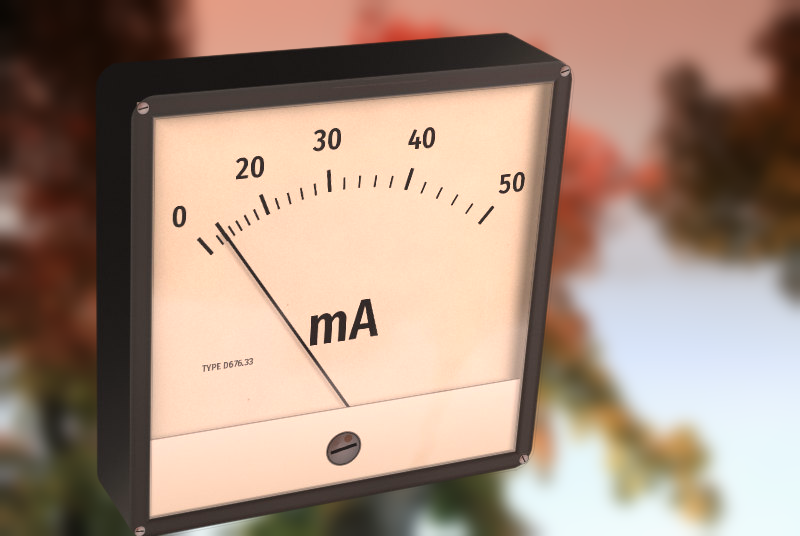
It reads **10** mA
